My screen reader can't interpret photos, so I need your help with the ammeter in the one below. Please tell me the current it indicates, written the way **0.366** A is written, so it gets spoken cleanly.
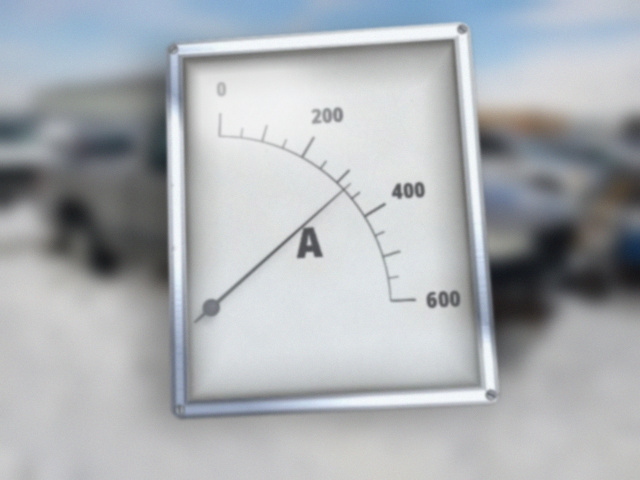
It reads **325** A
